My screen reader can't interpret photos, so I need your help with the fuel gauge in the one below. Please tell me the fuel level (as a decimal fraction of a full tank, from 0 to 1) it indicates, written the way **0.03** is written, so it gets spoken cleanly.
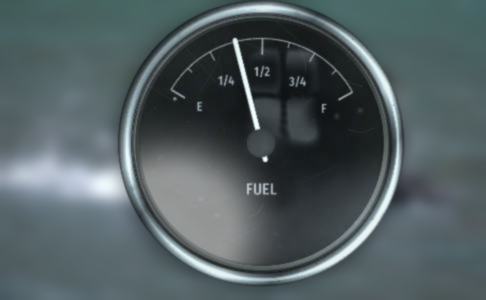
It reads **0.375**
